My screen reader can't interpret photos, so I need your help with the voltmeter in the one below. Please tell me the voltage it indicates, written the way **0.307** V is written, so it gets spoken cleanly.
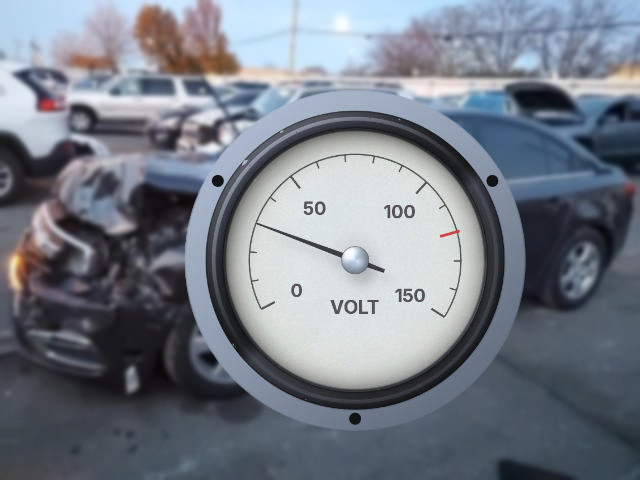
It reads **30** V
